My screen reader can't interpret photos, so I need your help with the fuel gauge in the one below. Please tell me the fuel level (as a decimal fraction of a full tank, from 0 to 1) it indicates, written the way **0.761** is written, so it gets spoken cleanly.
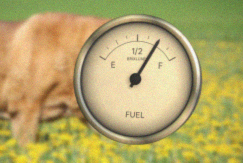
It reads **0.75**
